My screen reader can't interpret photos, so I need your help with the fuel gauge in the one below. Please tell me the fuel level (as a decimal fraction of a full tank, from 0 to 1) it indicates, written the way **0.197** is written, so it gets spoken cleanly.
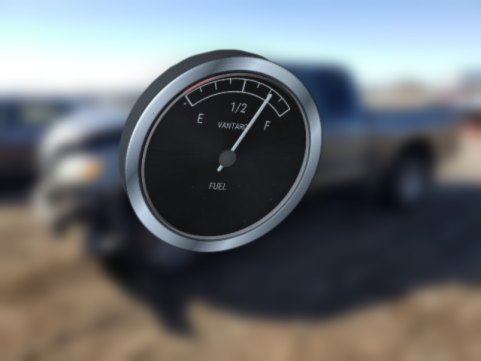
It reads **0.75**
